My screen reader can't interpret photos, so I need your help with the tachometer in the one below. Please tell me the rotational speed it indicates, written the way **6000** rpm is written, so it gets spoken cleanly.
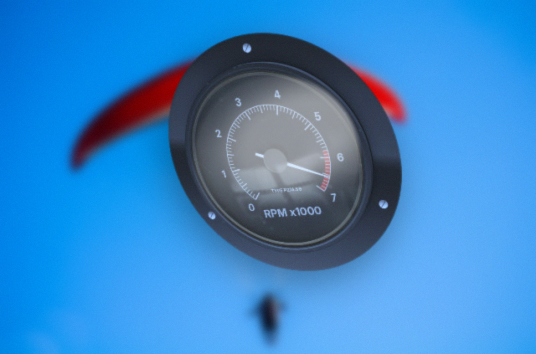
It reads **6500** rpm
